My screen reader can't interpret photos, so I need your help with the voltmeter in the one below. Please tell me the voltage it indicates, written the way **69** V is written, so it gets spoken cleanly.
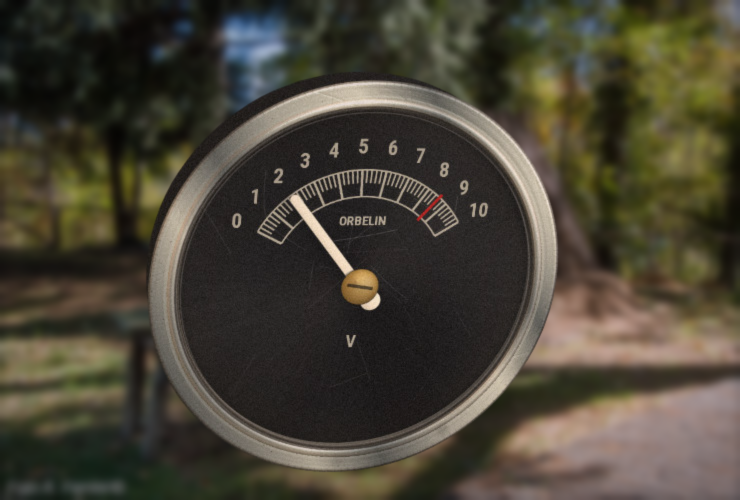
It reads **2** V
